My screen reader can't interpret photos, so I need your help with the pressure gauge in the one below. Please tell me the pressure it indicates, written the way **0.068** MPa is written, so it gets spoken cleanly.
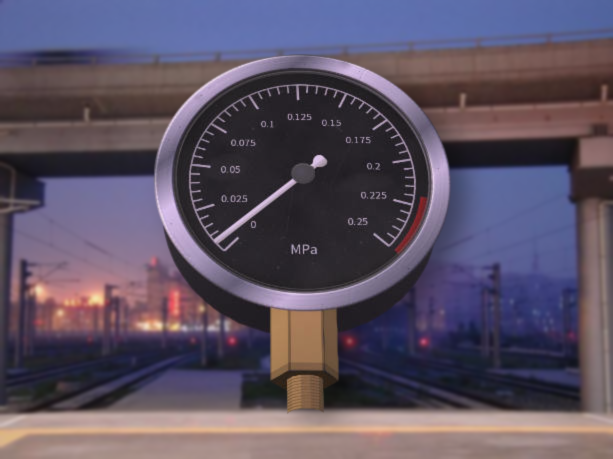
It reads **0.005** MPa
